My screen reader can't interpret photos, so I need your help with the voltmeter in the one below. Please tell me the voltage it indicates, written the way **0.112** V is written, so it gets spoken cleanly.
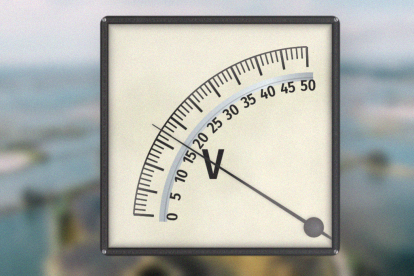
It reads **17** V
